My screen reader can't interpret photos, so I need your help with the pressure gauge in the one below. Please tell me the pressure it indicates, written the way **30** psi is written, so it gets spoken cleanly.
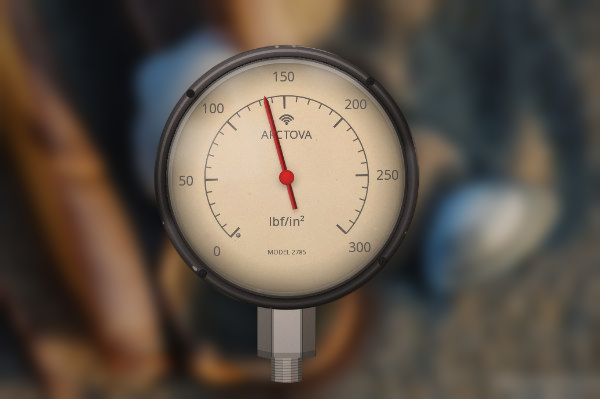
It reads **135** psi
